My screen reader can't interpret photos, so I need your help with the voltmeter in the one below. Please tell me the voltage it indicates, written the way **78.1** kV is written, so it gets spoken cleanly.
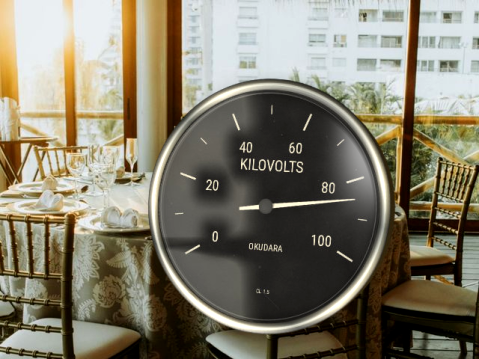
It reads **85** kV
